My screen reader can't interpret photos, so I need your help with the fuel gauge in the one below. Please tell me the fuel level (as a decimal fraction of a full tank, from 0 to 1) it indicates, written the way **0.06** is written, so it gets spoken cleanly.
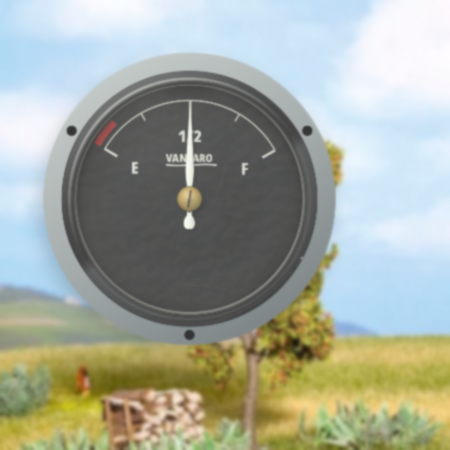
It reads **0.5**
